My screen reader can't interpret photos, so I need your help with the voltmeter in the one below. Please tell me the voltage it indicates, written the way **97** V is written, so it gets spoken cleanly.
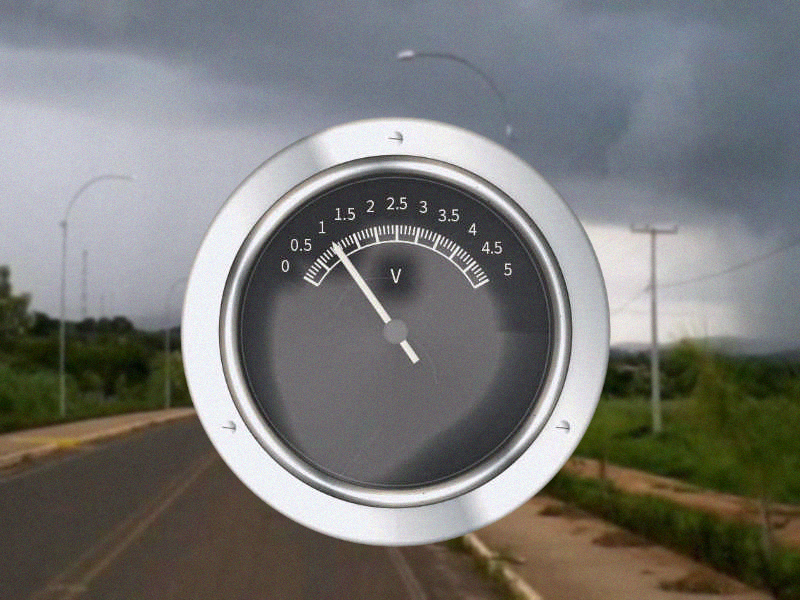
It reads **1** V
